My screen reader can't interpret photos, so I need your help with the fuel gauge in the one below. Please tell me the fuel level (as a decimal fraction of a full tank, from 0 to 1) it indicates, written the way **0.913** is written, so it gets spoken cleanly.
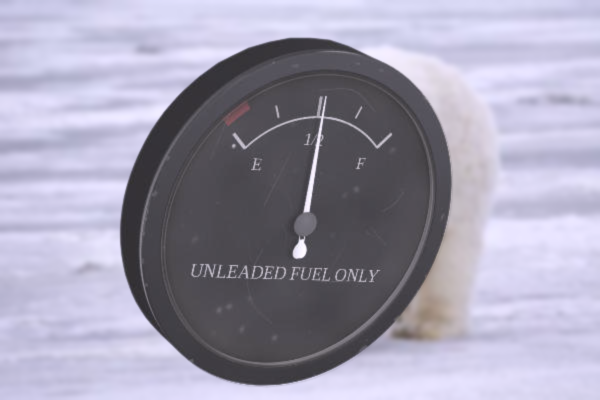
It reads **0.5**
